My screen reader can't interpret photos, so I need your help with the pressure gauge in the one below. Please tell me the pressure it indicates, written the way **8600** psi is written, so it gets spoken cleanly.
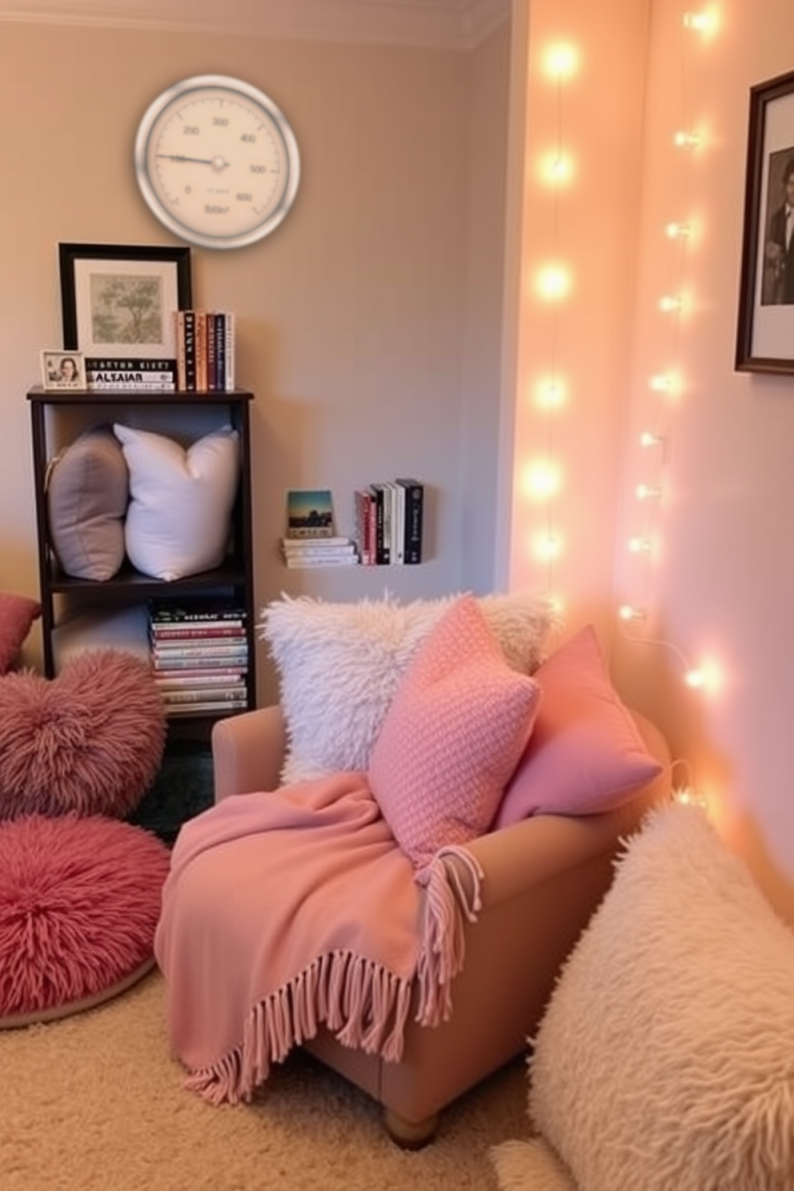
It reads **100** psi
